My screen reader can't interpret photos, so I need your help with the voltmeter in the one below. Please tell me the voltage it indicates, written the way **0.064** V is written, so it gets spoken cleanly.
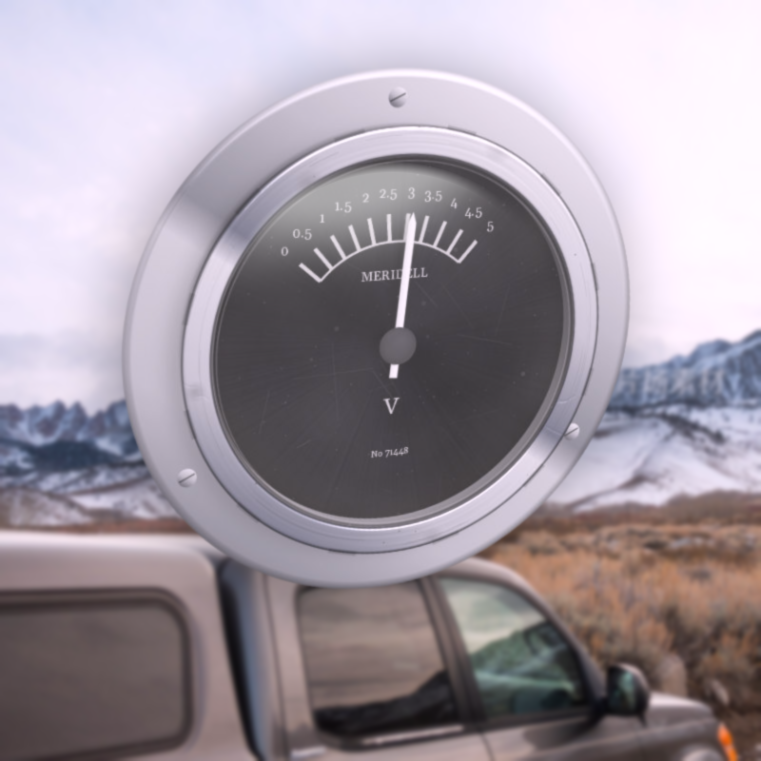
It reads **3** V
